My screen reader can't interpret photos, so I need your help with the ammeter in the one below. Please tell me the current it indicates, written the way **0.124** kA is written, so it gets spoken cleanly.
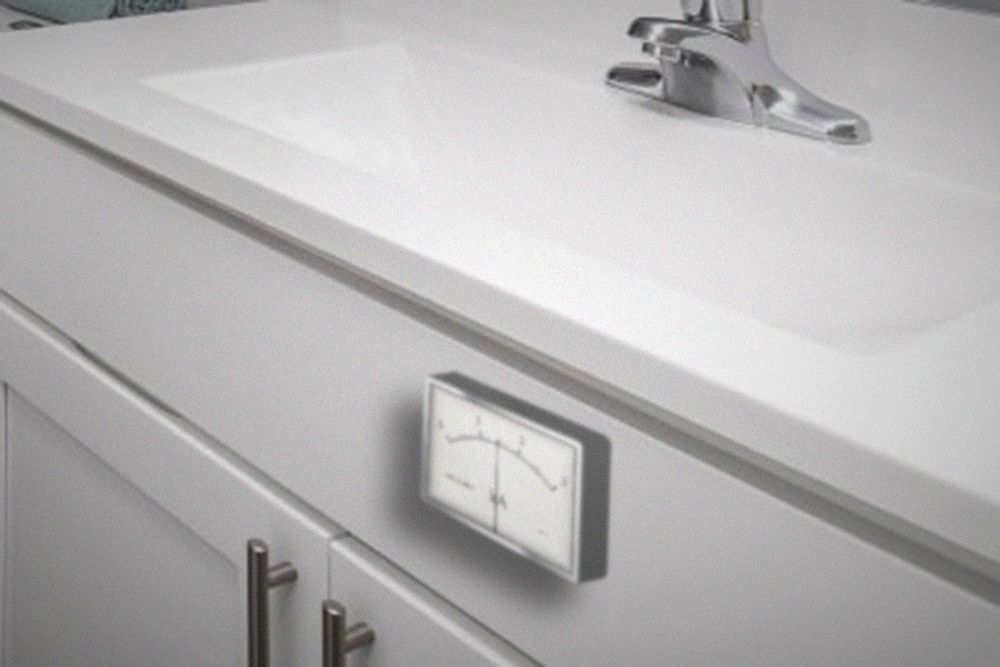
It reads **1.5** kA
